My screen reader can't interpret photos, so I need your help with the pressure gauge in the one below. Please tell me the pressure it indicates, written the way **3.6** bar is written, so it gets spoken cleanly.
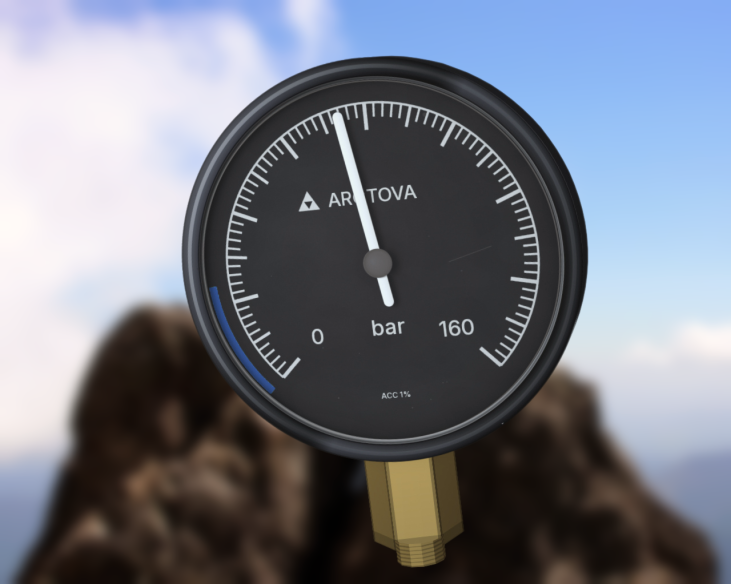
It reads **74** bar
